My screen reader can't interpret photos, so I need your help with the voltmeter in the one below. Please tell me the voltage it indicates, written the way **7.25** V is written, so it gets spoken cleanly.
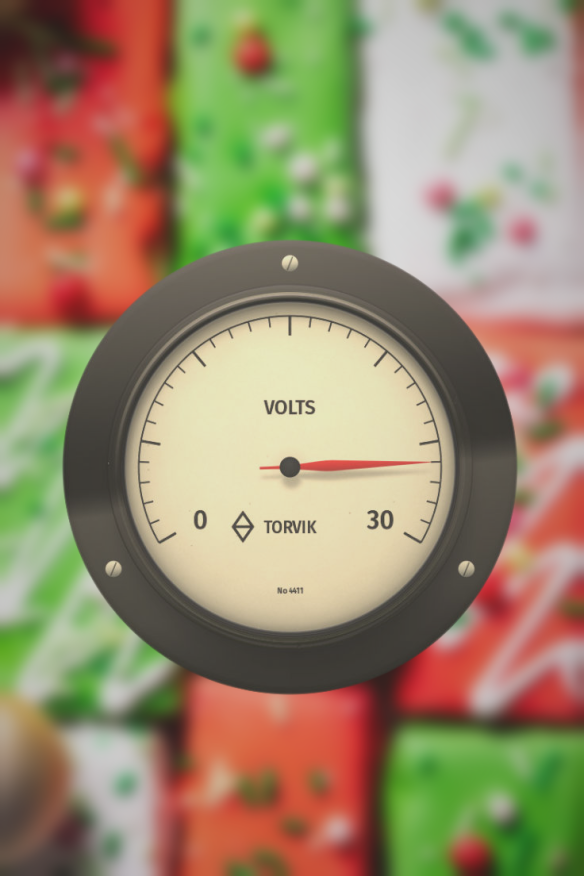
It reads **26** V
